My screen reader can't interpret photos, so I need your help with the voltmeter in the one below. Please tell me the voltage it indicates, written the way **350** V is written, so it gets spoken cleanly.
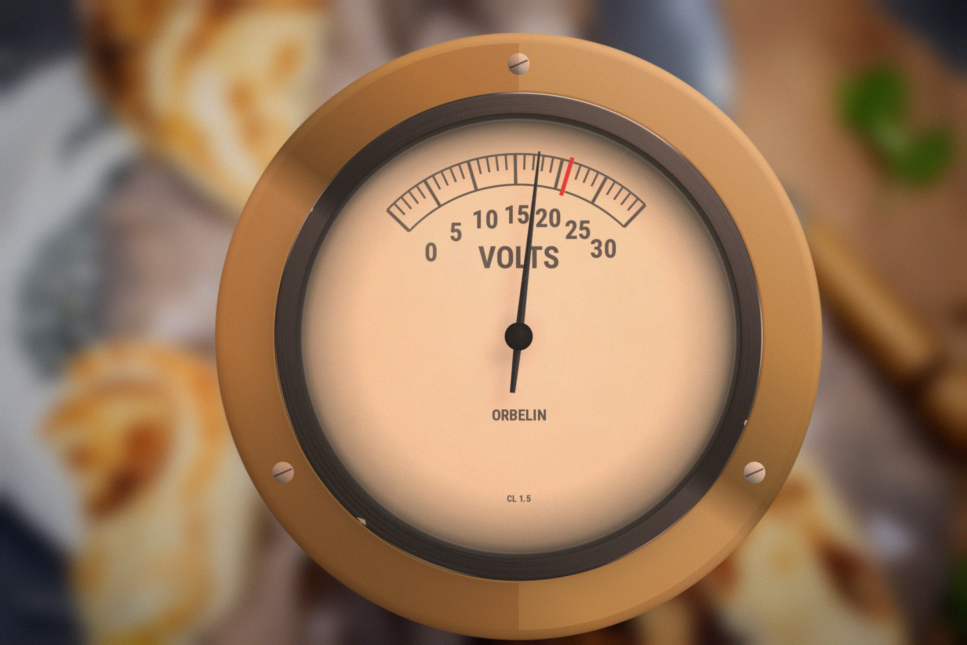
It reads **17.5** V
